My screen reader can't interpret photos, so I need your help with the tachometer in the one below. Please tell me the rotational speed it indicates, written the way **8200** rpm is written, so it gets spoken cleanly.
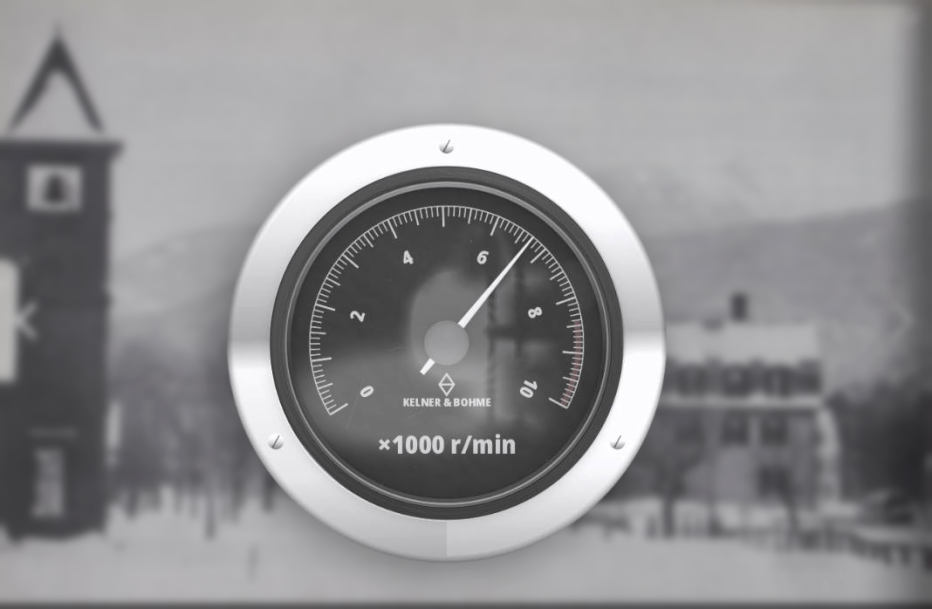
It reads **6700** rpm
